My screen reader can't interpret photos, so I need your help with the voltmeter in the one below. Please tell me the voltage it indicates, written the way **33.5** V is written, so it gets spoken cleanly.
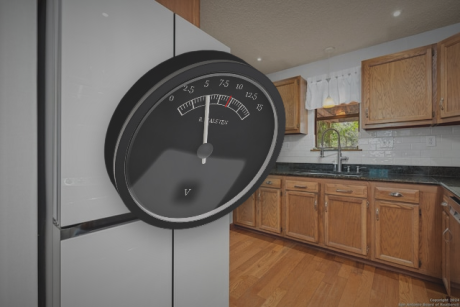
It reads **5** V
